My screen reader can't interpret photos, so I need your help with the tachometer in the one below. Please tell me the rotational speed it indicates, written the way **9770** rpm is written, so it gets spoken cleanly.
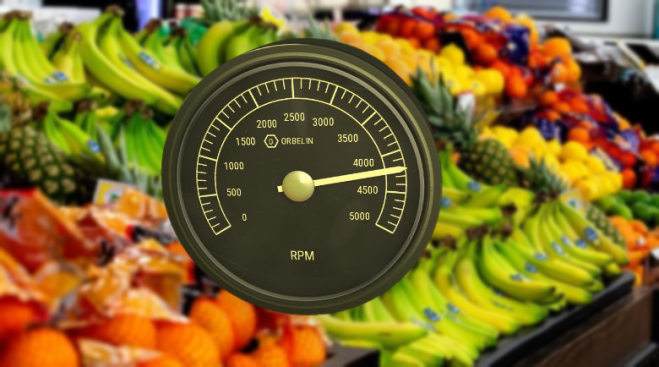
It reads **4200** rpm
